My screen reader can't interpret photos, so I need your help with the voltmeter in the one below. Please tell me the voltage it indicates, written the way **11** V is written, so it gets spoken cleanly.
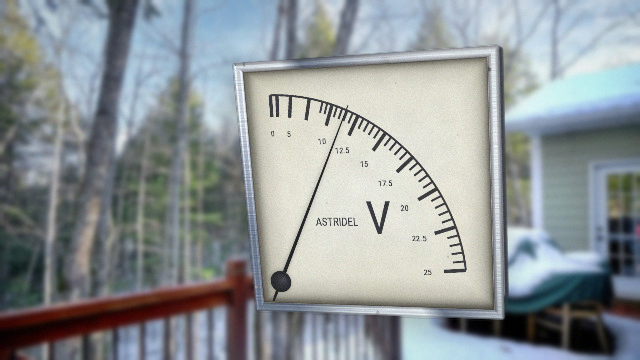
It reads **11.5** V
